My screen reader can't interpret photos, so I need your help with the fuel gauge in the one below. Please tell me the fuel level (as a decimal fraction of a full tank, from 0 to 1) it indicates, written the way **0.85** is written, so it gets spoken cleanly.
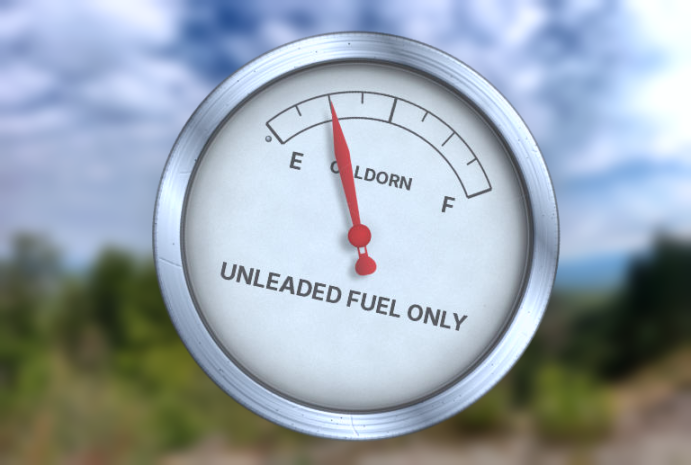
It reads **0.25**
